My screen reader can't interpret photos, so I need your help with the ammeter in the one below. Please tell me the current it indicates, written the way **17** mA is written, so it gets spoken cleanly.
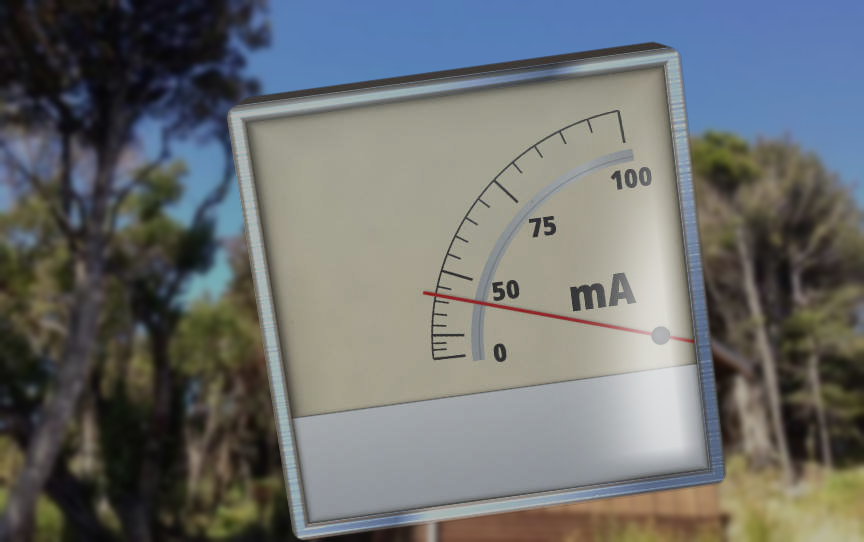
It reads **42.5** mA
